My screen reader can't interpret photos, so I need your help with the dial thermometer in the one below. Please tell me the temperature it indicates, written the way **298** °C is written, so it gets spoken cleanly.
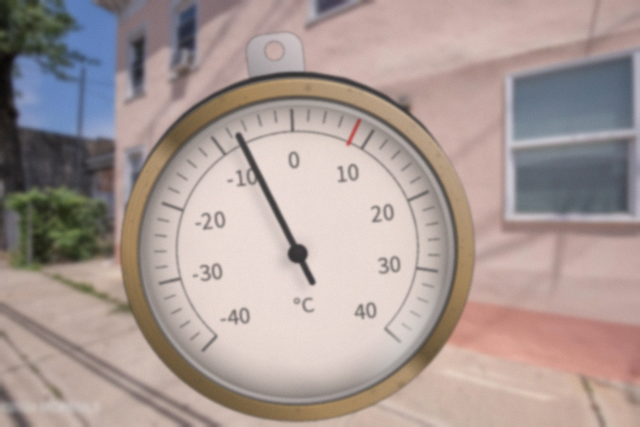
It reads **-7** °C
